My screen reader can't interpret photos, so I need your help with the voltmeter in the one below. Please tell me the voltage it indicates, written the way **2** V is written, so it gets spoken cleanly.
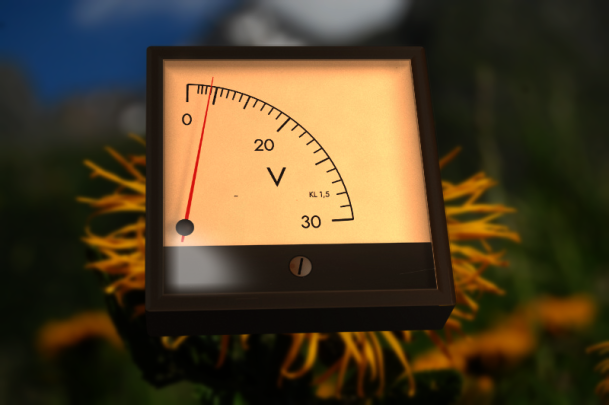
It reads **9** V
